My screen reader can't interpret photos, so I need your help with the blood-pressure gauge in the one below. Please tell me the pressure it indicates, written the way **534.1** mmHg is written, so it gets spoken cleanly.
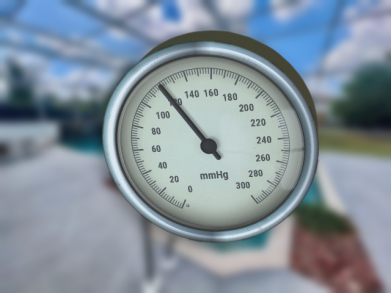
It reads **120** mmHg
